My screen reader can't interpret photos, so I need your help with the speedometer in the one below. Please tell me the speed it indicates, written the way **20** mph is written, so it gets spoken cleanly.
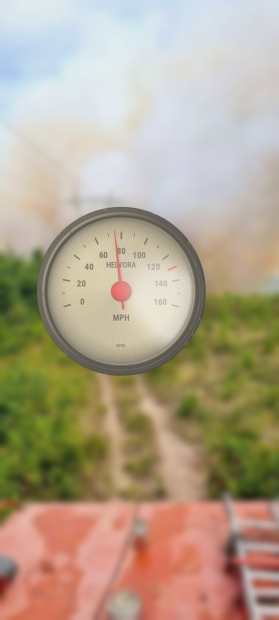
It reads **75** mph
